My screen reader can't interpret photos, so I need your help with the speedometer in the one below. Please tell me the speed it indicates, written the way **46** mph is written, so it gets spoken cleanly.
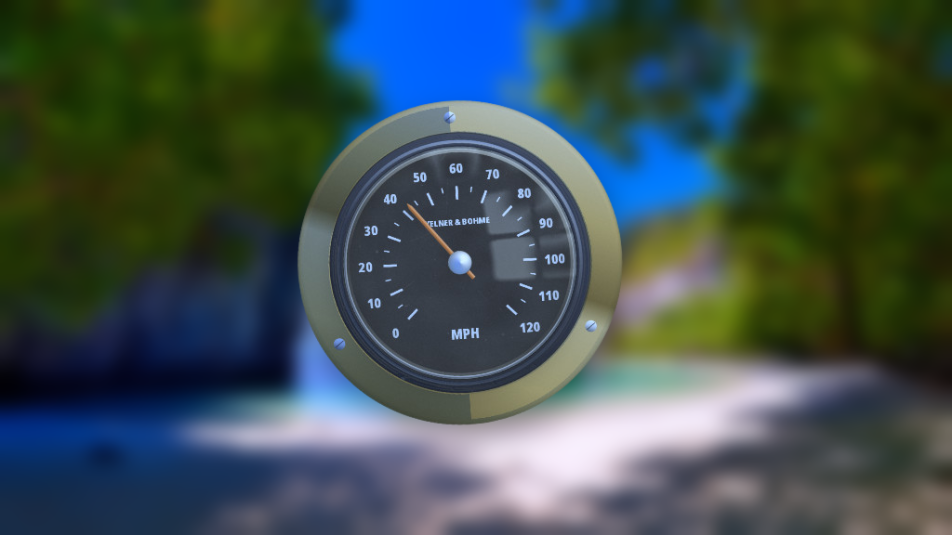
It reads **42.5** mph
